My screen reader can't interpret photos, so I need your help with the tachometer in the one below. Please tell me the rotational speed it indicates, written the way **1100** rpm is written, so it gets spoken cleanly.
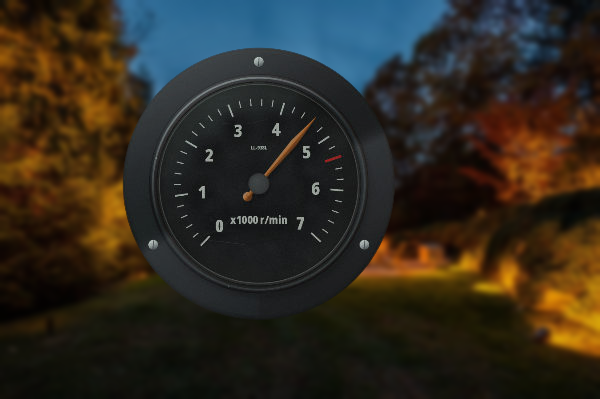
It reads **4600** rpm
